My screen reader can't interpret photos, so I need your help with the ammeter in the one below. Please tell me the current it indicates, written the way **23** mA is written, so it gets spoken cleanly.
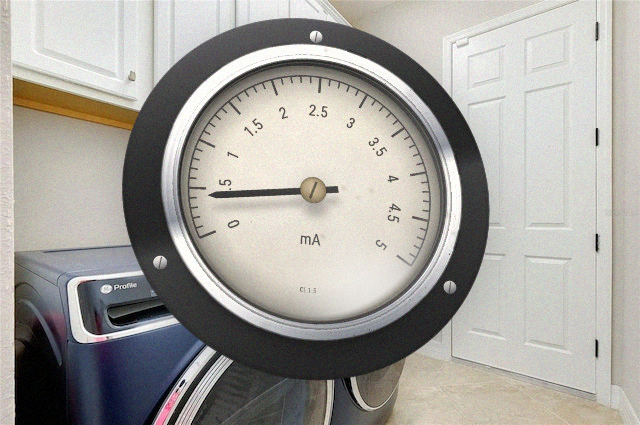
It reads **0.4** mA
